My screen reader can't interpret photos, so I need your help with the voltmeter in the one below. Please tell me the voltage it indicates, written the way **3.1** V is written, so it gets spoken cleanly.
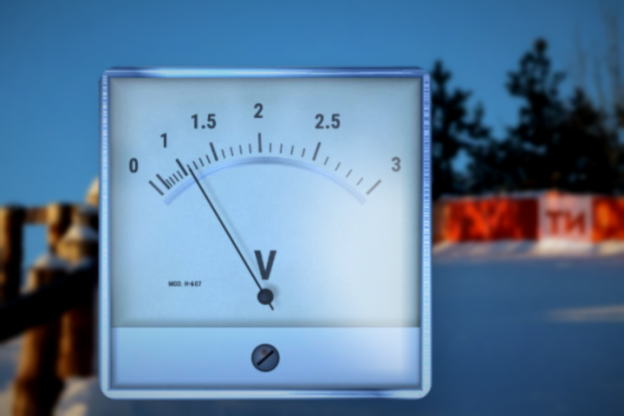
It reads **1.1** V
